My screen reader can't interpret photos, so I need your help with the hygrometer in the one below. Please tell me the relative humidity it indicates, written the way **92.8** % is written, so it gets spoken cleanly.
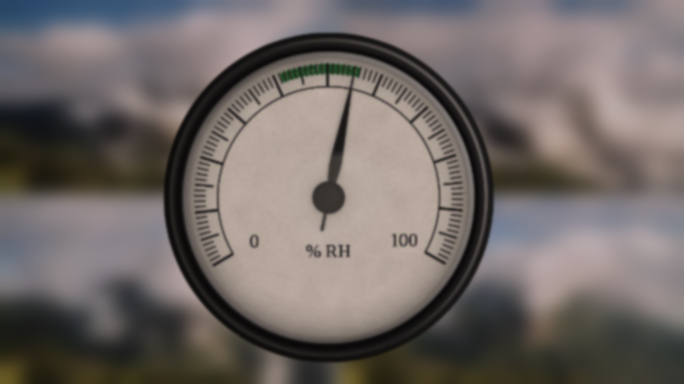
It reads **55** %
